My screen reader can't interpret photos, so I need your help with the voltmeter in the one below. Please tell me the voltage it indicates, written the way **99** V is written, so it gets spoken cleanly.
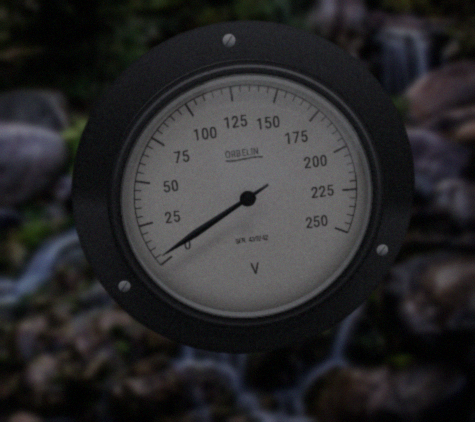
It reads **5** V
